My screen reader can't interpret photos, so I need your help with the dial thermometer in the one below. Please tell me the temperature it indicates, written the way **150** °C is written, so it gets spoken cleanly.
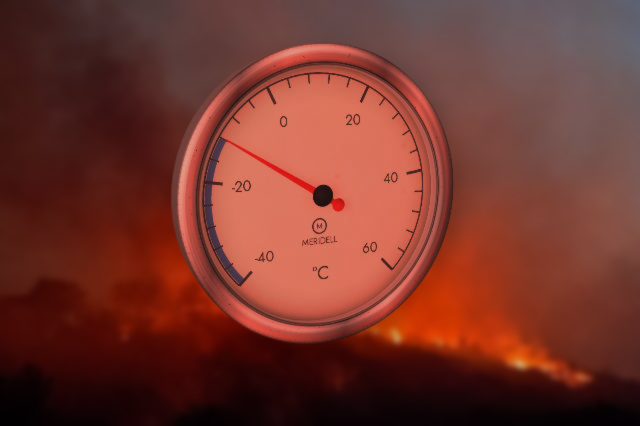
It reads **-12** °C
